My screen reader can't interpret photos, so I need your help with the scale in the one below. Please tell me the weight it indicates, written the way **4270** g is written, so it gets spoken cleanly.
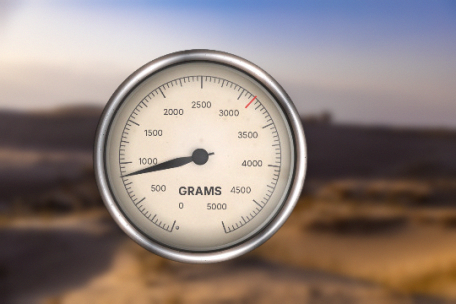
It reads **850** g
